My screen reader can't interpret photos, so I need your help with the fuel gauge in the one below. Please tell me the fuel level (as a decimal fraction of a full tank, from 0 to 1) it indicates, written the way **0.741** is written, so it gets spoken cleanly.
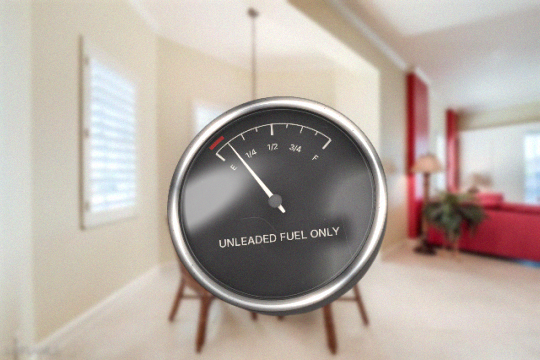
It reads **0.125**
